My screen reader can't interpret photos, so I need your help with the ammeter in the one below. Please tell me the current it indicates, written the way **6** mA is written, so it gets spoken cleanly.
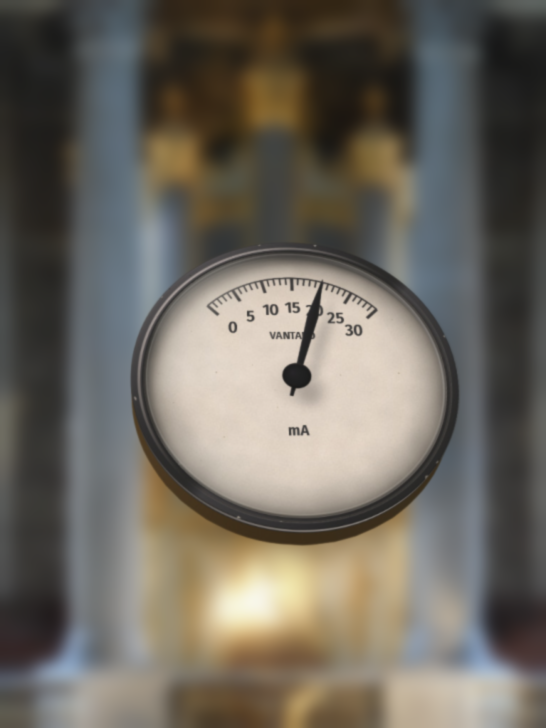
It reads **20** mA
